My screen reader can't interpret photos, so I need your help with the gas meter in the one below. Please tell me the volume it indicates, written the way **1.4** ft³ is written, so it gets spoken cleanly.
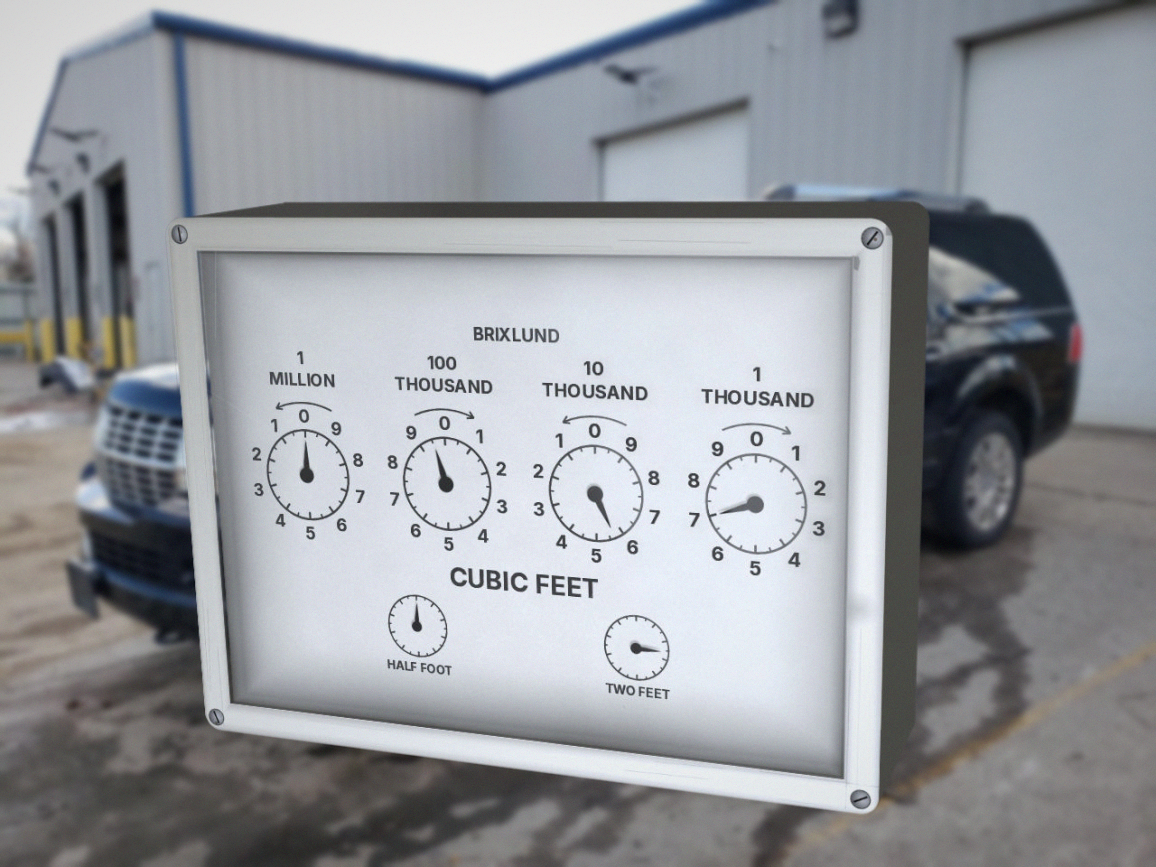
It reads **995700** ft³
